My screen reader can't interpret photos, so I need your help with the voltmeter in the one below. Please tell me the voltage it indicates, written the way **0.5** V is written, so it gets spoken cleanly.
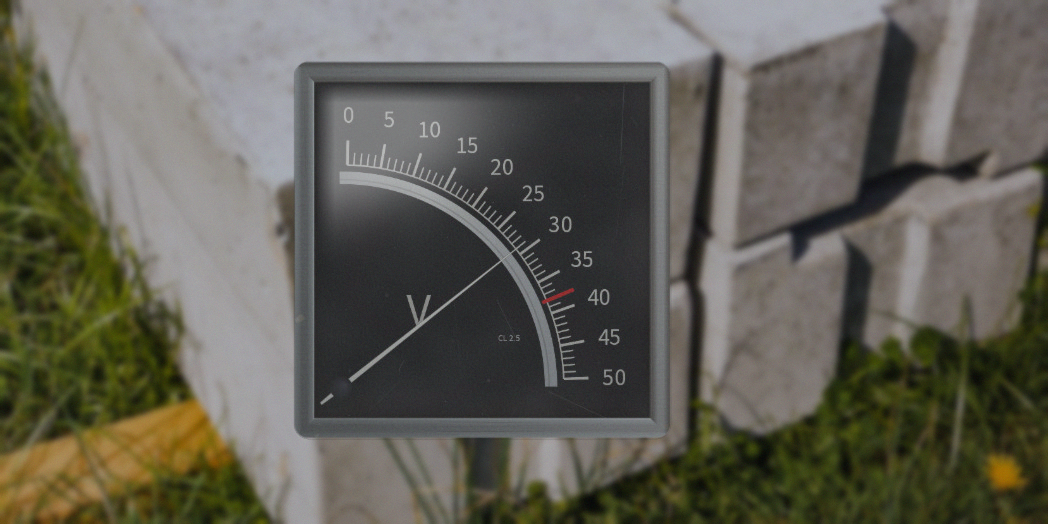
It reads **29** V
